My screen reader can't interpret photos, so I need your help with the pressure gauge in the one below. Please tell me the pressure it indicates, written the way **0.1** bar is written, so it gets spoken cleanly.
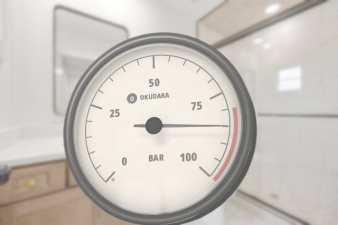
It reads **85** bar
